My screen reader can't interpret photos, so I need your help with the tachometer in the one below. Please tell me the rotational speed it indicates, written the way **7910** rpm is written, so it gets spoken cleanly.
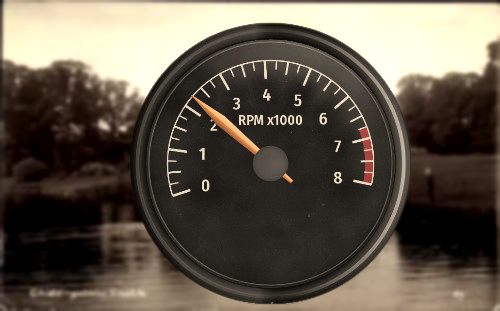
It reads **2250** rpm
